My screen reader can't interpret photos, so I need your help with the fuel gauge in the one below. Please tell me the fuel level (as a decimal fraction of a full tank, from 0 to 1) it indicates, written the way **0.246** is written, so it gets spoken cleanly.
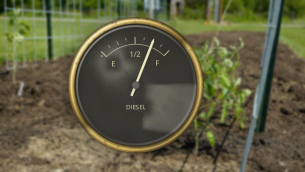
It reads **0.75**
